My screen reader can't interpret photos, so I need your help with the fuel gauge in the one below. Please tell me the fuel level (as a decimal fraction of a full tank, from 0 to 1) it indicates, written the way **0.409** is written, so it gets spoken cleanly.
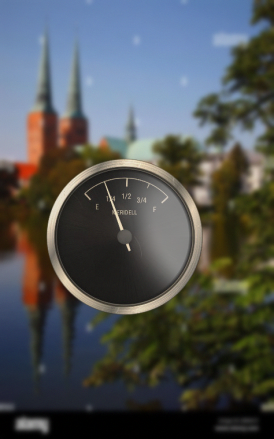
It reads **0.25**
